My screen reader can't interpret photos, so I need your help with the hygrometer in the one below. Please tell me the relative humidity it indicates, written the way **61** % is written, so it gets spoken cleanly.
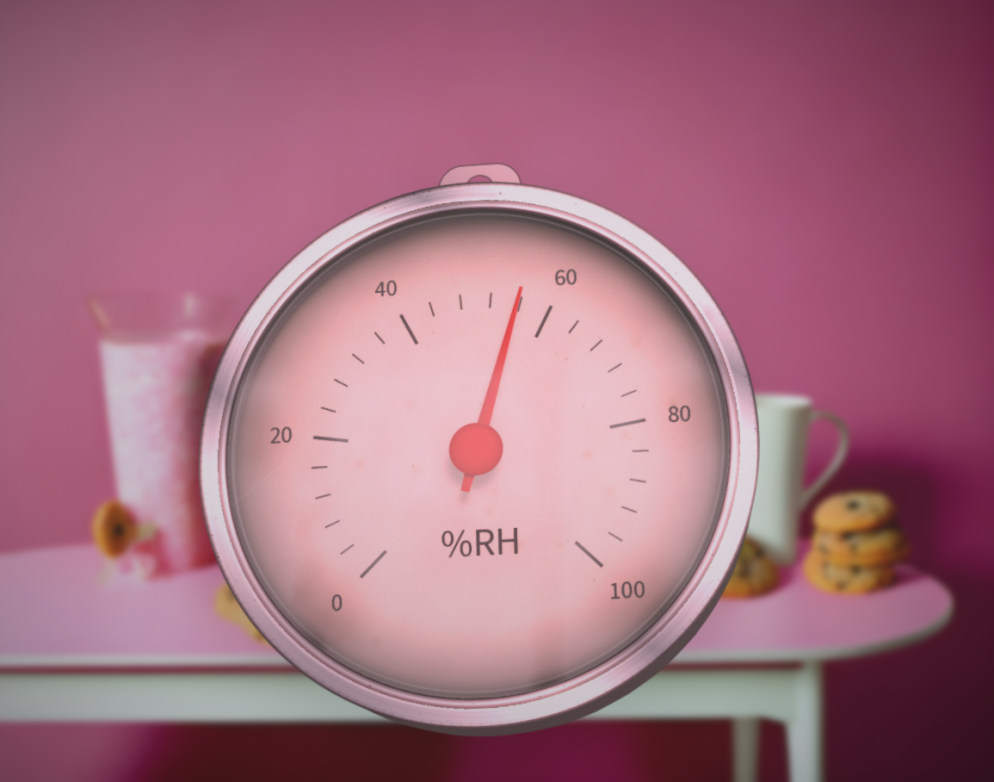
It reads **56** %
